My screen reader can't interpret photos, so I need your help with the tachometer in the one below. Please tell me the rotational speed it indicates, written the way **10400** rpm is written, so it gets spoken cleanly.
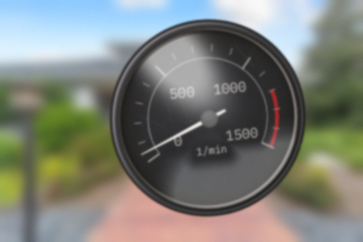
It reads **50** rpm
